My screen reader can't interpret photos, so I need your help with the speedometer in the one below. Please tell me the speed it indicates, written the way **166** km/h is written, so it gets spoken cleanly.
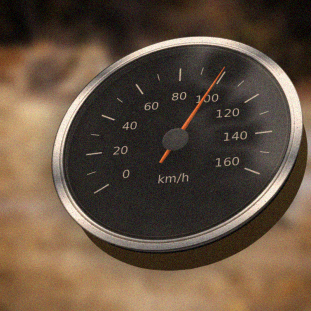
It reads **100** km/h
